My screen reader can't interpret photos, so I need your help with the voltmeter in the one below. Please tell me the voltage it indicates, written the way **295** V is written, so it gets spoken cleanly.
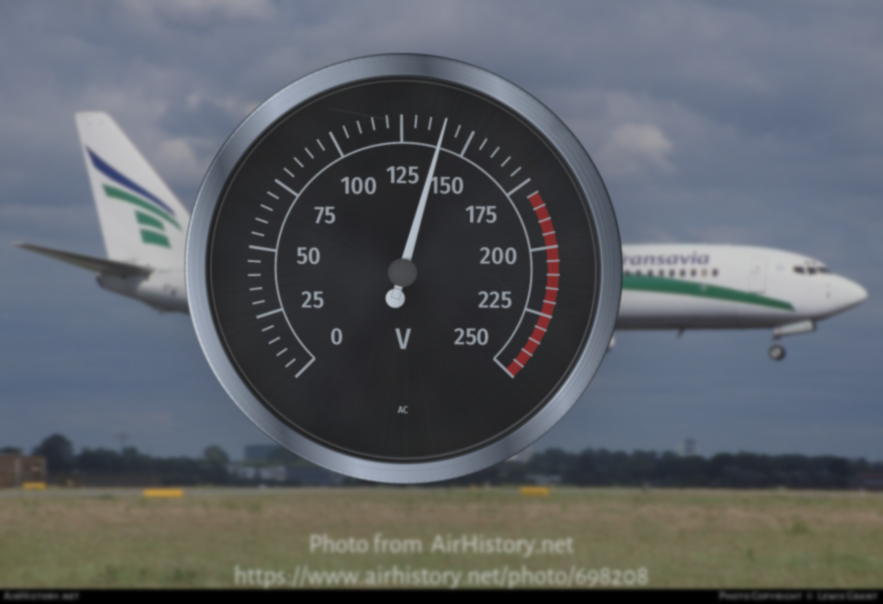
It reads **140** V
